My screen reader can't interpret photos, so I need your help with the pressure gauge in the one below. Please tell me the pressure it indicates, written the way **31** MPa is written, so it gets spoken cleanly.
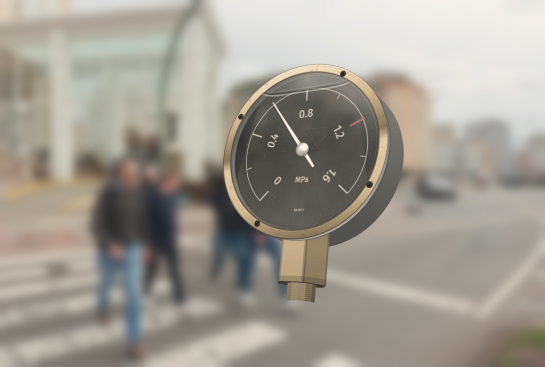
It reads **0.6** MPa
